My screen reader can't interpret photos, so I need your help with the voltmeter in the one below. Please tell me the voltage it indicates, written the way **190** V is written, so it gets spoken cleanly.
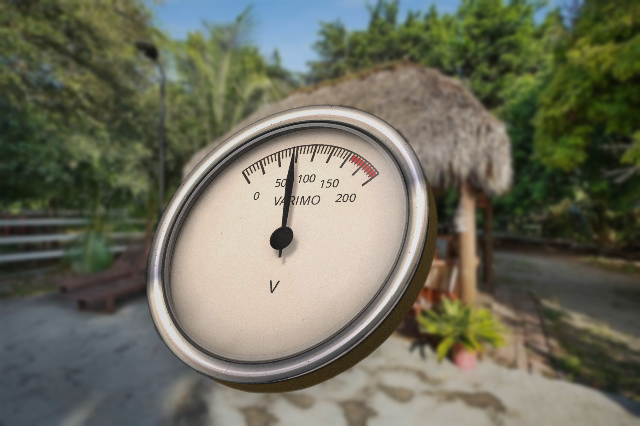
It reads **75** V
